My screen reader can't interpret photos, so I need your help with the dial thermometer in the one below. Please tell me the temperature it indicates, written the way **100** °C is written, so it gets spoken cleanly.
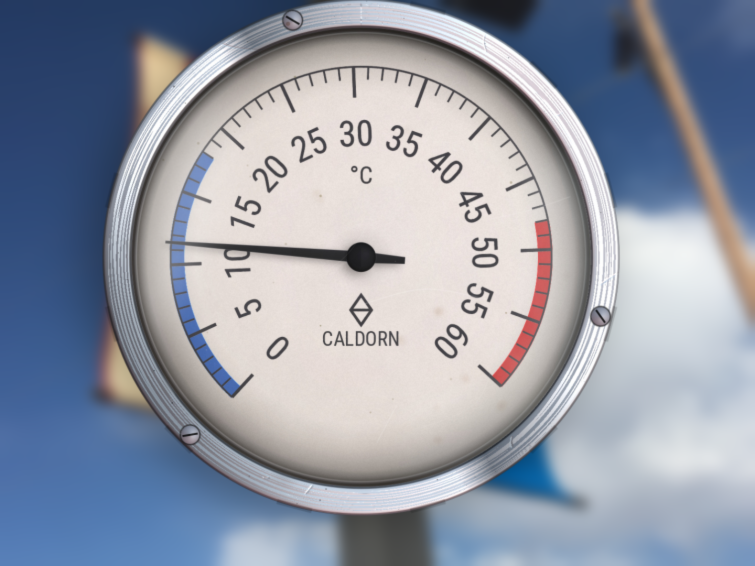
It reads **11.5** °C
